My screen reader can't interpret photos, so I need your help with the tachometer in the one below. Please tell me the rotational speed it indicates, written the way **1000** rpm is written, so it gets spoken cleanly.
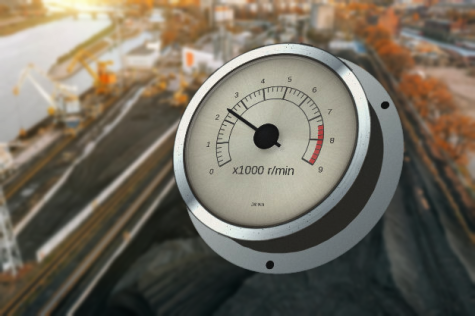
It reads **2400** rpm
